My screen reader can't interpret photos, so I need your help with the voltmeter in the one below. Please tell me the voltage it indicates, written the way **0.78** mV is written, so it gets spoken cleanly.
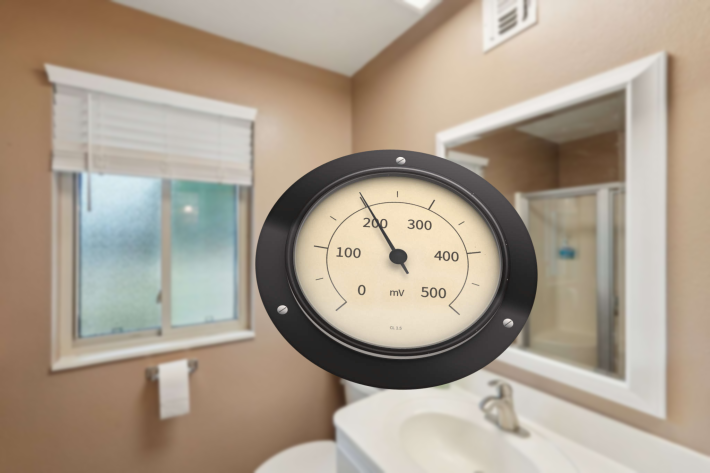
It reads **200** mV
